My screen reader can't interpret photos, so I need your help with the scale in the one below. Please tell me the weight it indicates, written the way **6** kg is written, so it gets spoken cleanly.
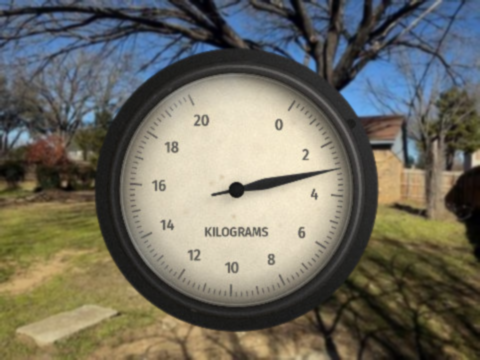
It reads **3** kg
